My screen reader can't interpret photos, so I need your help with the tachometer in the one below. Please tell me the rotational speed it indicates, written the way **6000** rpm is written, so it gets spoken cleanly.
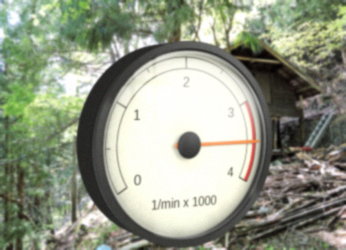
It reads **3500** rpm
